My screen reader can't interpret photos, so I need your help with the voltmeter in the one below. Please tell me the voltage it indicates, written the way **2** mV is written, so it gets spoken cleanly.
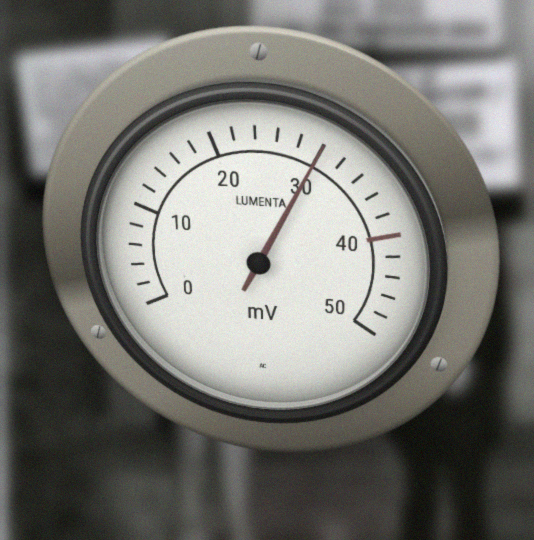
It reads **30** mV
